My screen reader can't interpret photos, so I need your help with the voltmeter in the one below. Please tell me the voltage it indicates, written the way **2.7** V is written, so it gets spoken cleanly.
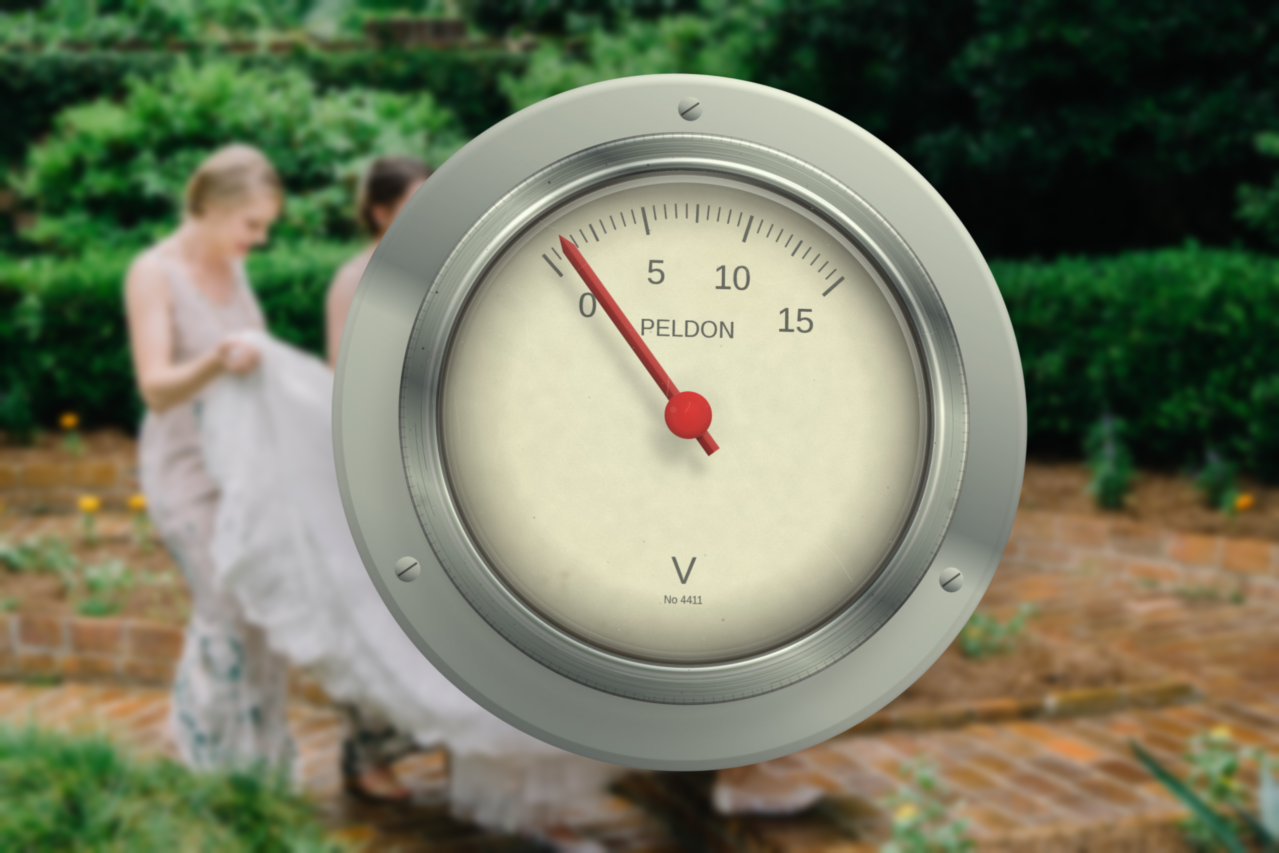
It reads **1** V
